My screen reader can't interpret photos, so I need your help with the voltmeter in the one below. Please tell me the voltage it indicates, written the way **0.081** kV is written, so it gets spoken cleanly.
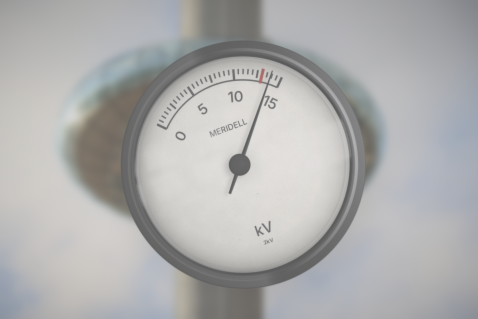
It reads **14** kV
